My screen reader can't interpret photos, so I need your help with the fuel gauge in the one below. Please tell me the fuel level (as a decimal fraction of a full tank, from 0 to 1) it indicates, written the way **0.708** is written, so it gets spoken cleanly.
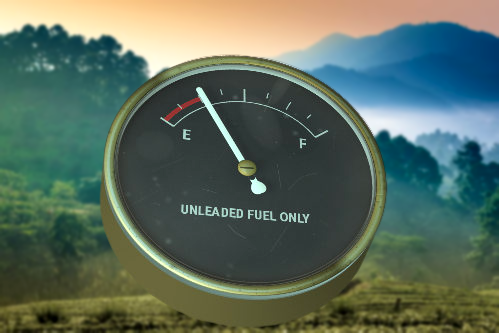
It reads **0.25**
